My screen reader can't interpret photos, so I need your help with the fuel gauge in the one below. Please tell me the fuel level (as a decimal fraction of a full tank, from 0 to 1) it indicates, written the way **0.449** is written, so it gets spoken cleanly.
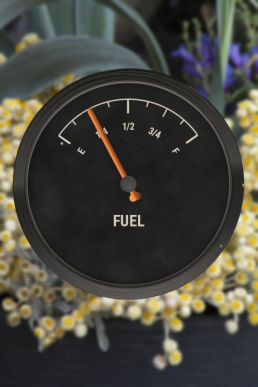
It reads **0.25**
